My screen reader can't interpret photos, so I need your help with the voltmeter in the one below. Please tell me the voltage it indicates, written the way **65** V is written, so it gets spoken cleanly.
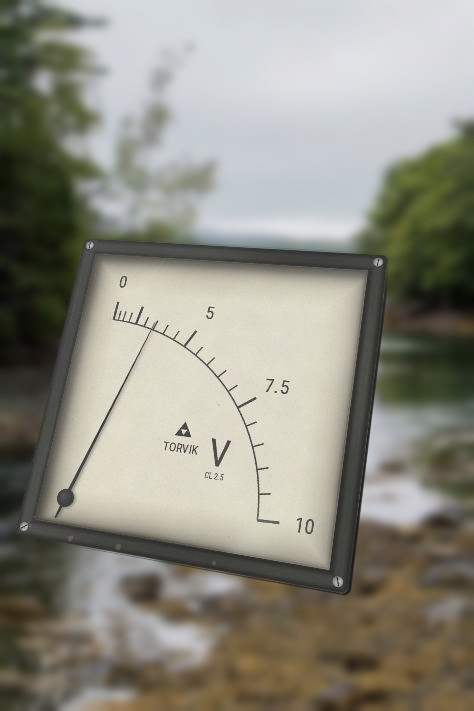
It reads **3.5** V
